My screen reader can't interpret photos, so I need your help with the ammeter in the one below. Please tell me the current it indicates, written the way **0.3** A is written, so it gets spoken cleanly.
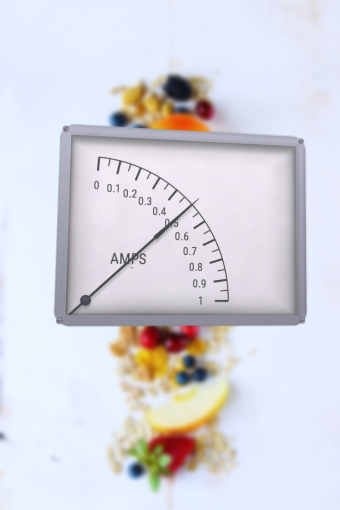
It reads **0.5** A
